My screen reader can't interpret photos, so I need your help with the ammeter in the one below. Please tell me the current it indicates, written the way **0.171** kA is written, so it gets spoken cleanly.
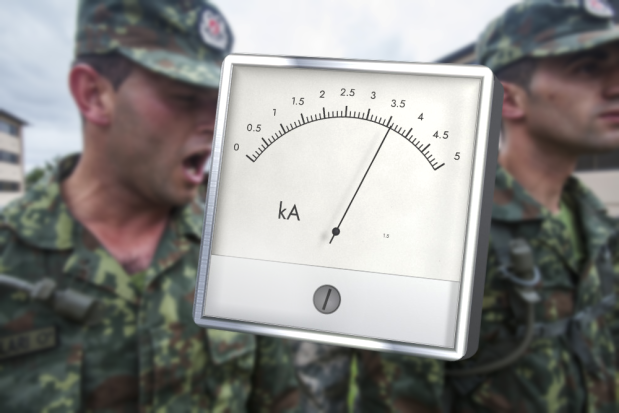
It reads **3.6** kA
